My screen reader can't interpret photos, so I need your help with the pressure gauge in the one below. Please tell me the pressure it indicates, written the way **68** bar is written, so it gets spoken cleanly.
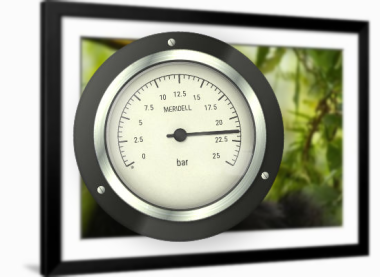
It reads **21.5** bar
